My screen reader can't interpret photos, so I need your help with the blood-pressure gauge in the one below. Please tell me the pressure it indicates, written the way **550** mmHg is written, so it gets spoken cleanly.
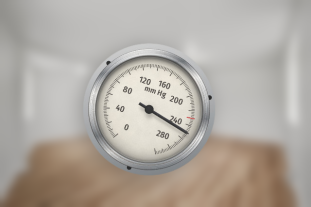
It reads **250** mmHg
